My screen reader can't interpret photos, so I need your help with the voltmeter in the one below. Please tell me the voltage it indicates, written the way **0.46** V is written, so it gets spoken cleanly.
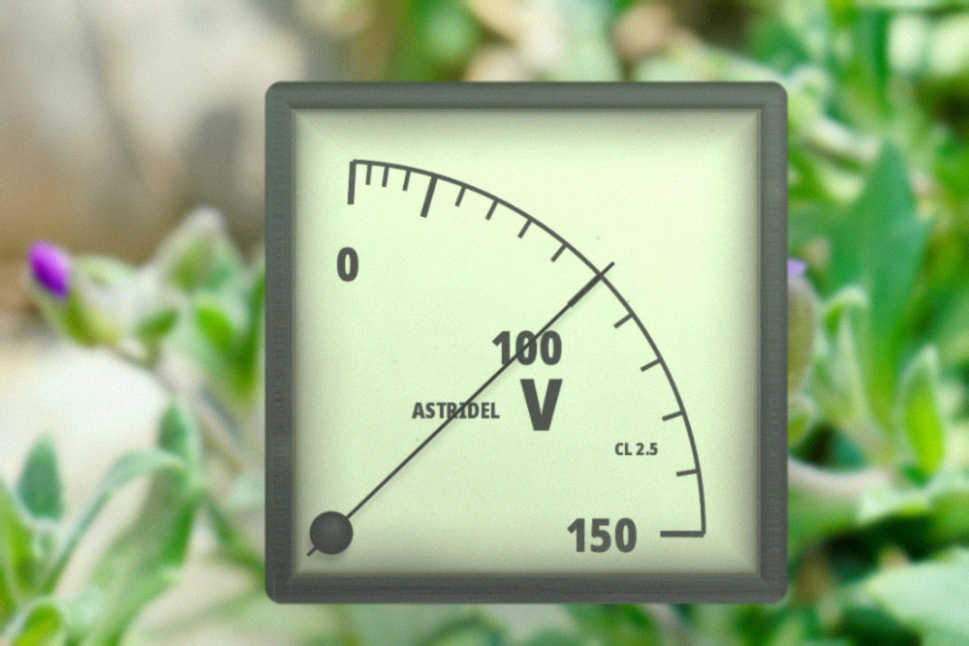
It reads **100** V
